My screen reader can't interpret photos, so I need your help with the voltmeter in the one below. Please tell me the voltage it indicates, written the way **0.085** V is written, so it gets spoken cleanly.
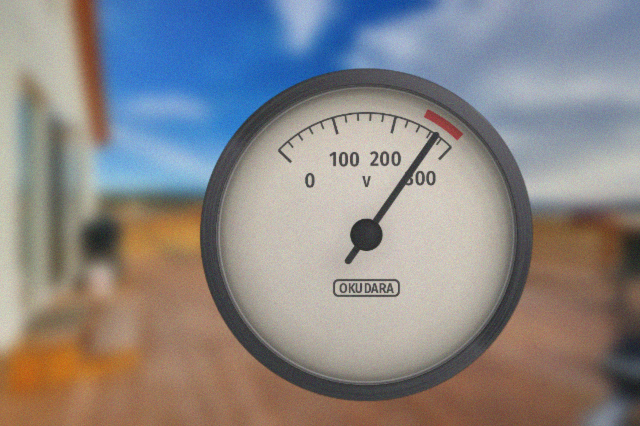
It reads **270** V
